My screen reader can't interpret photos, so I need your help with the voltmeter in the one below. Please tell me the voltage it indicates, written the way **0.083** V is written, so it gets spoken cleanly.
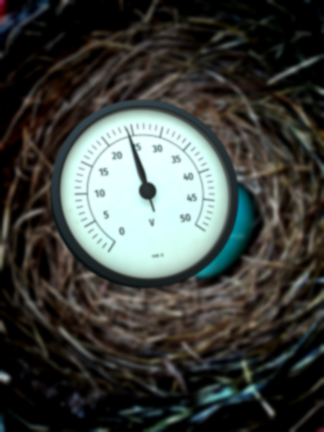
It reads **24** V
